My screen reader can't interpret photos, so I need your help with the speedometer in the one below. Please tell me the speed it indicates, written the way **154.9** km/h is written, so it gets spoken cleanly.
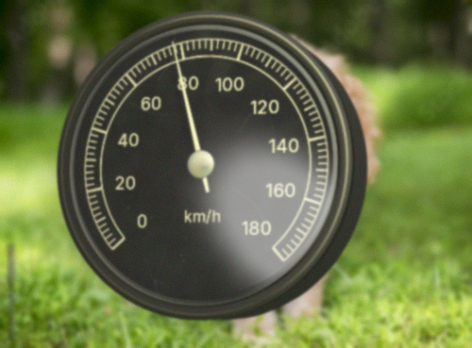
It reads **78** km/h
